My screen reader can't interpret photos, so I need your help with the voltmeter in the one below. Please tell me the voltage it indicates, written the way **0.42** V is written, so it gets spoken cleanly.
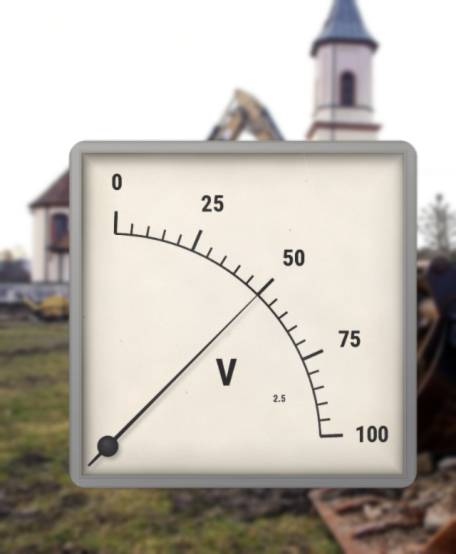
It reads **50** V
